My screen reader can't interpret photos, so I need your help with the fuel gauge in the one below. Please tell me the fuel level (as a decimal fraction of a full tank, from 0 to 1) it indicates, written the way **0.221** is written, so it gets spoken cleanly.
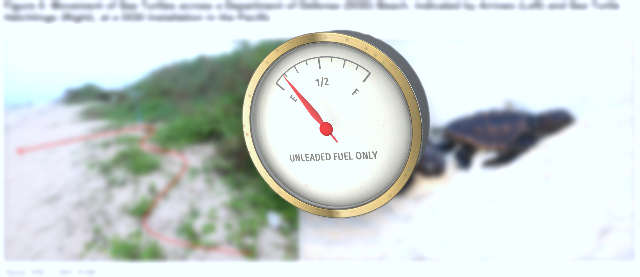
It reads **0.125**
